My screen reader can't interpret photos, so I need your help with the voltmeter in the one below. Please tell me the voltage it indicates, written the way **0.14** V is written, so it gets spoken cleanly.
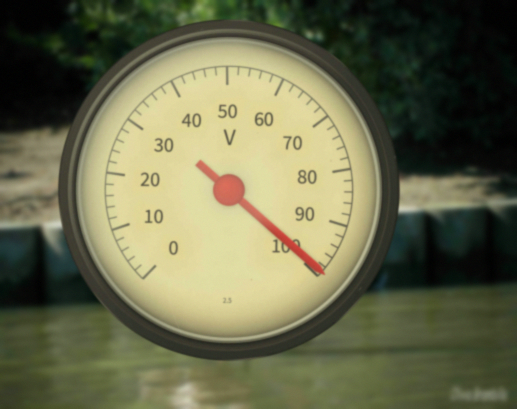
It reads **99** V
